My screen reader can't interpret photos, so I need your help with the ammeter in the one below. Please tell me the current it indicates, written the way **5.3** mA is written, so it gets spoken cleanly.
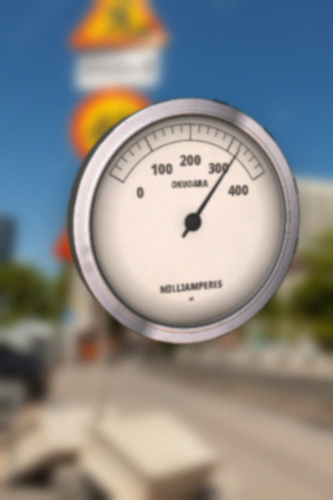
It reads **320** mA
